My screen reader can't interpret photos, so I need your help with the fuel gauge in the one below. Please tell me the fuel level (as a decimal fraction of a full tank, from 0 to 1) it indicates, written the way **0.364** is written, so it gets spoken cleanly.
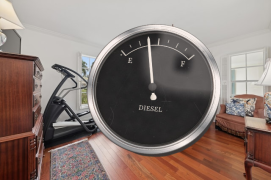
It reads **0.375**
